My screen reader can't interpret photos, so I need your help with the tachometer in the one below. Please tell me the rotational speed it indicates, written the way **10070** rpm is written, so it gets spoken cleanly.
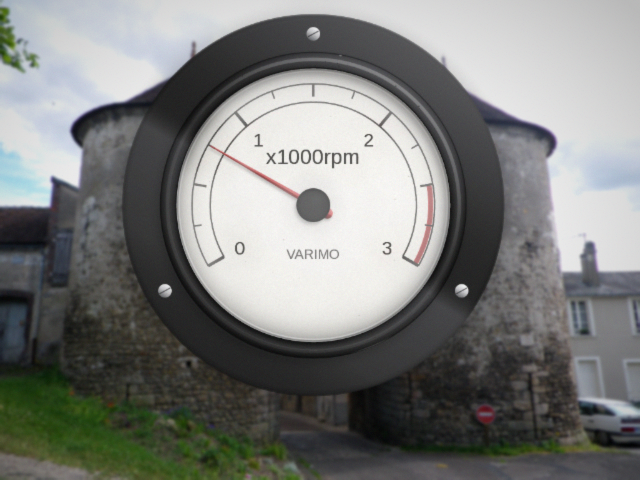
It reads **750** rpm
